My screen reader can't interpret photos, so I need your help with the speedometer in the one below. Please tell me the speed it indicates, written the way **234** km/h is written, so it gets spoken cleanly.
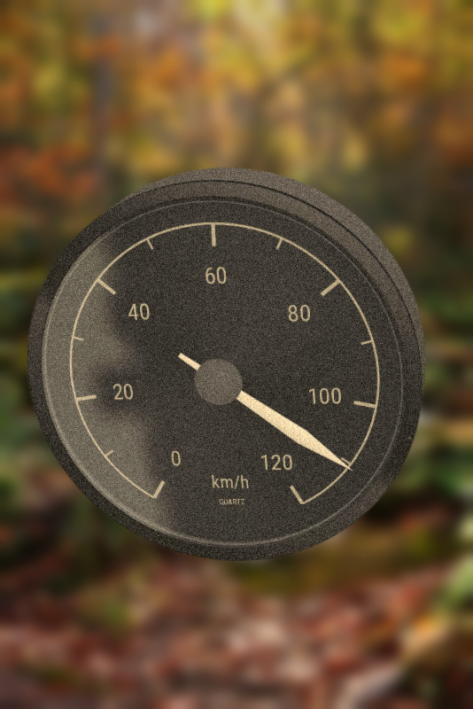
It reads **110** km/h
